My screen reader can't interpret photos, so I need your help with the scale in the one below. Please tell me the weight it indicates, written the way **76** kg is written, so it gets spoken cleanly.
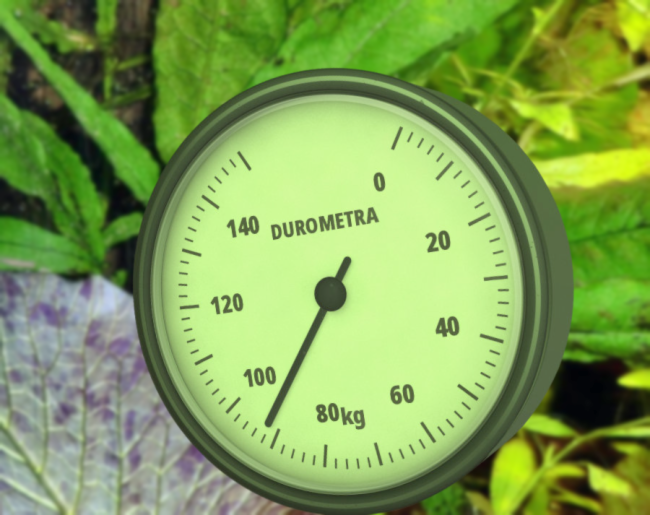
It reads **92** kg
